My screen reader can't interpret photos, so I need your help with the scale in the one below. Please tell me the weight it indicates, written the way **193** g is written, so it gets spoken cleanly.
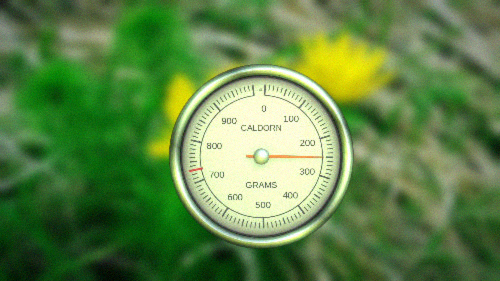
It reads **250** g
